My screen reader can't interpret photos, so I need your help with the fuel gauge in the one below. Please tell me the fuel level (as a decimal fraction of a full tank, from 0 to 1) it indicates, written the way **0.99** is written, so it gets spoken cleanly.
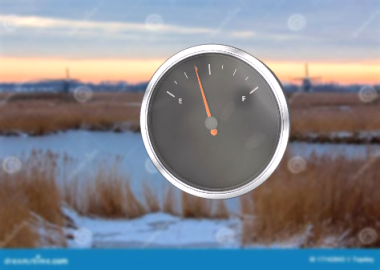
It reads **0.375**
